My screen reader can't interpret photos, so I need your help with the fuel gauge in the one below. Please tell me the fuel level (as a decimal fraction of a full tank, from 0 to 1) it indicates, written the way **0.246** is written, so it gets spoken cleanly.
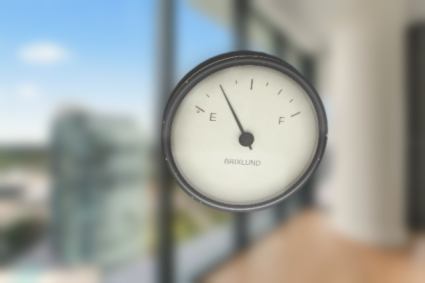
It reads **0.25**
